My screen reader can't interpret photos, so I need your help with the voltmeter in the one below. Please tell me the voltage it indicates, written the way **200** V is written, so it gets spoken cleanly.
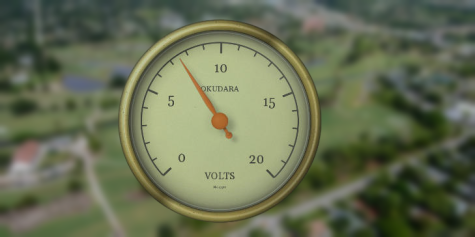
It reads **7.5** V
